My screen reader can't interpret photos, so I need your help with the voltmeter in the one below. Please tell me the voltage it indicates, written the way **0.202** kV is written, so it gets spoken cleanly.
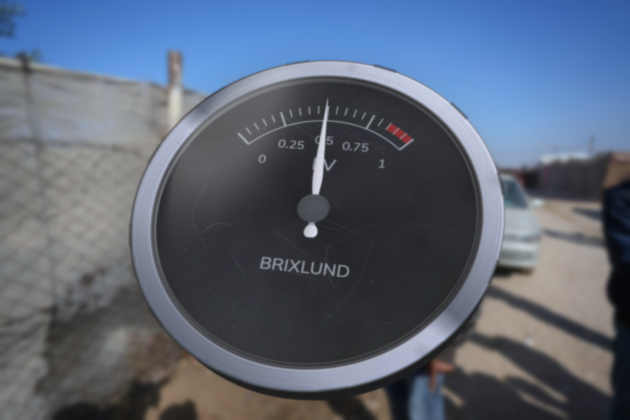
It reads **0.5** kV
